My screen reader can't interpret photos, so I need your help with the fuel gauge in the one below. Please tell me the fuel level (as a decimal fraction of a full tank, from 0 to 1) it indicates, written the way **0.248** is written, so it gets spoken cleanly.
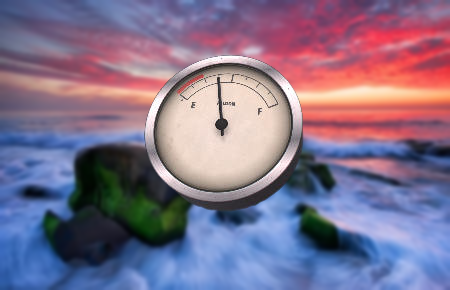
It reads **0.375**
